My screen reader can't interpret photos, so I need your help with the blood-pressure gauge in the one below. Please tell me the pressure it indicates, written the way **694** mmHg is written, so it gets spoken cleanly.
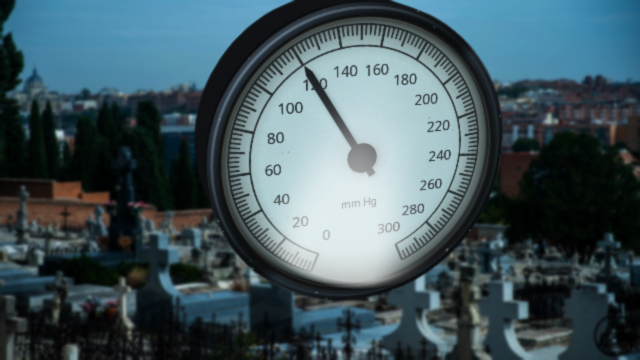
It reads **120** mmHg
